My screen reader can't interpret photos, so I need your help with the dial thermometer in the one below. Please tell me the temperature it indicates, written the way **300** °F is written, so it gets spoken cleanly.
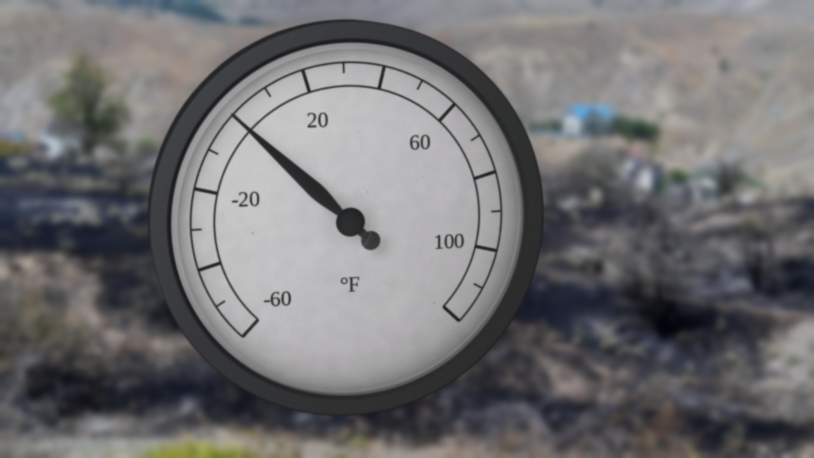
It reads **0** °F
